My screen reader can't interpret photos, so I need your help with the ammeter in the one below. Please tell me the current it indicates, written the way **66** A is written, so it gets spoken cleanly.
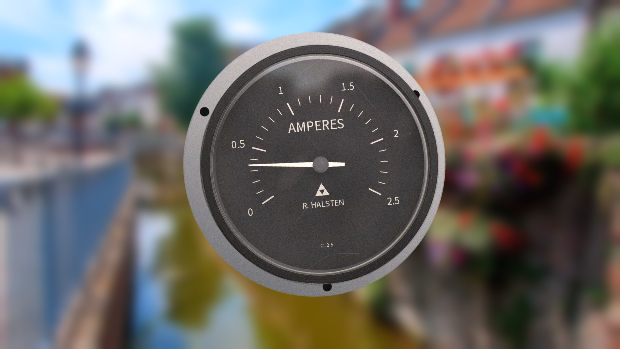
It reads **0.35** A
